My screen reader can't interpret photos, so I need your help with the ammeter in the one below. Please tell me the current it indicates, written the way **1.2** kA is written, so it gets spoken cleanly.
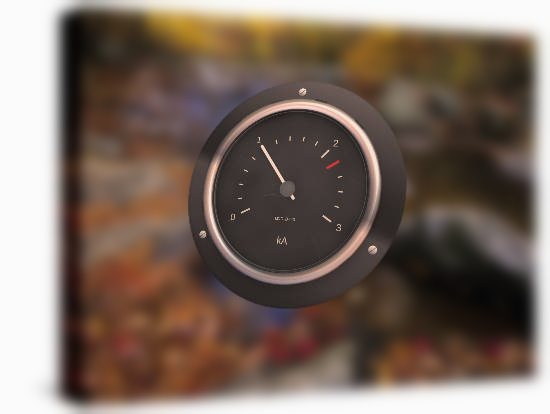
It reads **1** kA
